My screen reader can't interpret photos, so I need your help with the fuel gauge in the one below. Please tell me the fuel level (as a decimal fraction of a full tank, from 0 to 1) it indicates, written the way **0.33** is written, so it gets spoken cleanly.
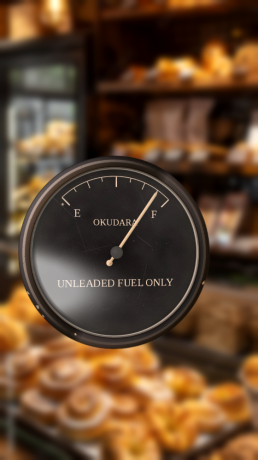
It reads **0.875**
